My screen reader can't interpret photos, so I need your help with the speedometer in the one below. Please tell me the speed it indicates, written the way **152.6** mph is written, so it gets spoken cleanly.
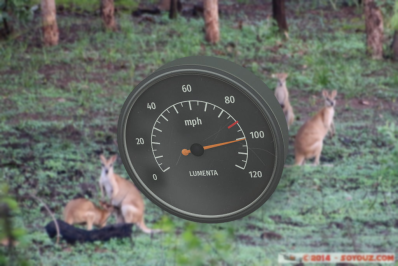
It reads **100** mph
